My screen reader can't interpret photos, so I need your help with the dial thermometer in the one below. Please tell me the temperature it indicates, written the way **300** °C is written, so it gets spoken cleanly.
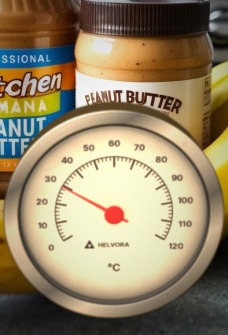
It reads **30** °C
